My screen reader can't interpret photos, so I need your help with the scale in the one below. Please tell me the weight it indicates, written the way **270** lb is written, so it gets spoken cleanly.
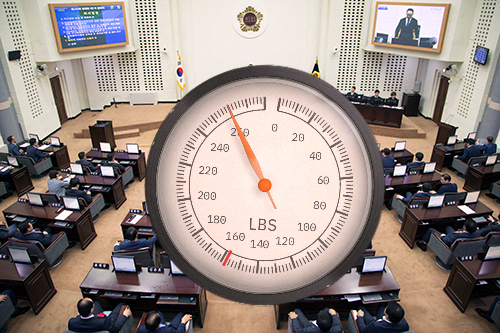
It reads **260** lb
